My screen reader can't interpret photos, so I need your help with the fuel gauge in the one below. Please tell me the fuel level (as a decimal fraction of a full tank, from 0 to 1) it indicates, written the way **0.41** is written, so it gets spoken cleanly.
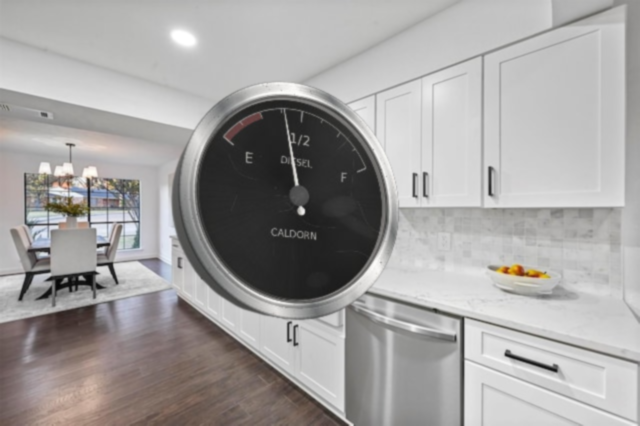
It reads **0.375**
